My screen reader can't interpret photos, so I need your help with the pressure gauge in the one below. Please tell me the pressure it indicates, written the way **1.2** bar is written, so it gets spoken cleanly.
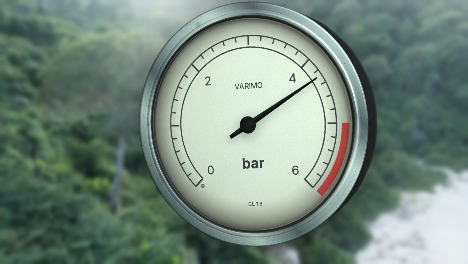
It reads **4.3** bar
